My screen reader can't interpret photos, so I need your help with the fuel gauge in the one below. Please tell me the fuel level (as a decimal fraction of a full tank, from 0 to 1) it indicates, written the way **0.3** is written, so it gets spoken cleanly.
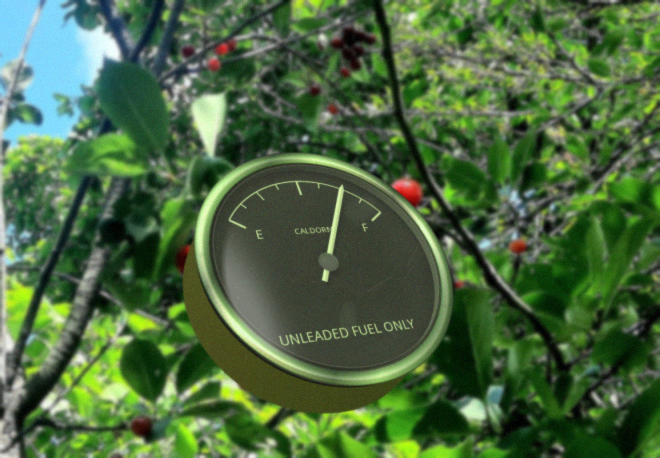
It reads **0.75**
